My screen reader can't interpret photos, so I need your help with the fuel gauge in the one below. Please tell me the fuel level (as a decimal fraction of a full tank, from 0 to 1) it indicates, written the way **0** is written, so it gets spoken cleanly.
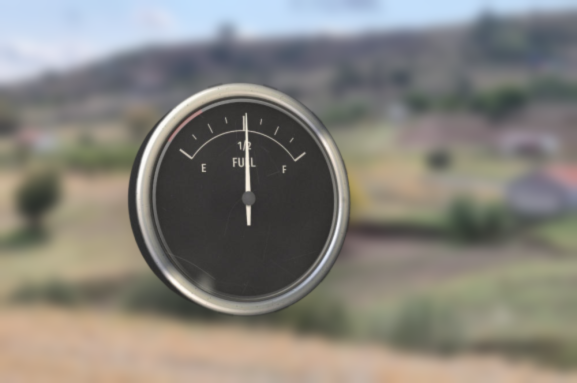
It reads **0.5**
